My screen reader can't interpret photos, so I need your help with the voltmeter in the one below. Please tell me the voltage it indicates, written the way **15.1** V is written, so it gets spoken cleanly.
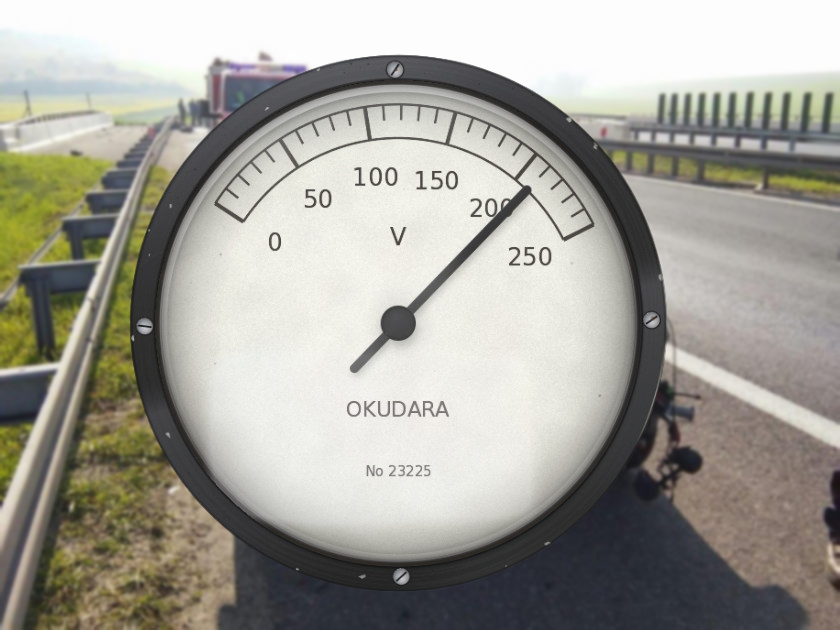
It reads **210** V
